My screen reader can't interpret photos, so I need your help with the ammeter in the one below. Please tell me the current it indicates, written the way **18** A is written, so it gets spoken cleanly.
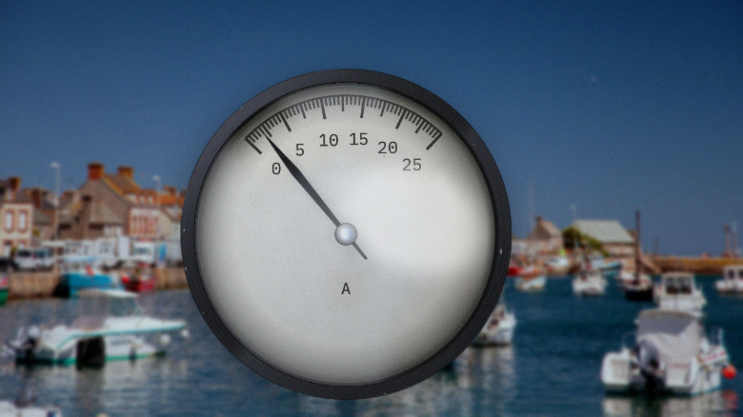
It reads **2** A
